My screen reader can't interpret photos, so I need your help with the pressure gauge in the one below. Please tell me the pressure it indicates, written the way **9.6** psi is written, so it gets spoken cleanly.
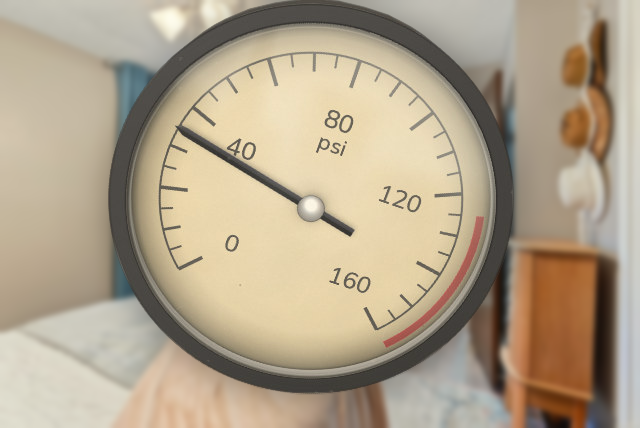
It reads **35** psi
